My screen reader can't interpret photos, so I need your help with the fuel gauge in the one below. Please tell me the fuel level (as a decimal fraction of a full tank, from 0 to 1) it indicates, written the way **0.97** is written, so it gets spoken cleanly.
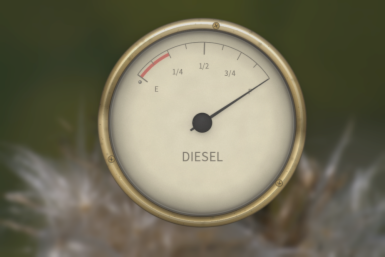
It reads **1**
